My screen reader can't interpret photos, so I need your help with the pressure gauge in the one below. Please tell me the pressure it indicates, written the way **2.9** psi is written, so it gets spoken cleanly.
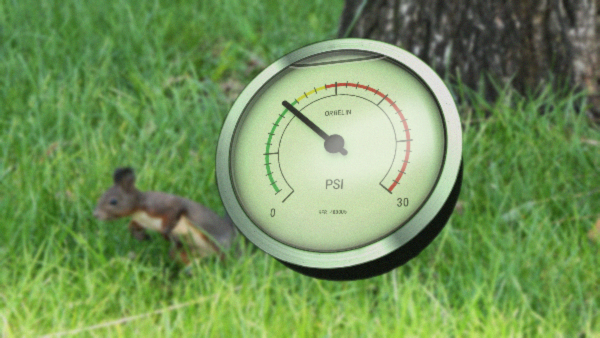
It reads **10** psi
